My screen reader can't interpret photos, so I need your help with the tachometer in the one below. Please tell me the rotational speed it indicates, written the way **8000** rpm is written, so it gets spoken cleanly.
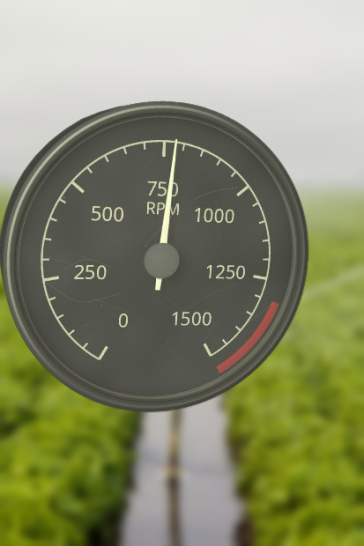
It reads **775** rpm
